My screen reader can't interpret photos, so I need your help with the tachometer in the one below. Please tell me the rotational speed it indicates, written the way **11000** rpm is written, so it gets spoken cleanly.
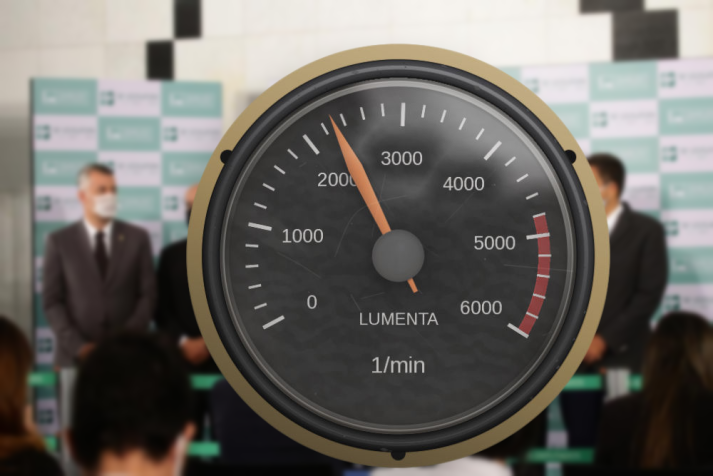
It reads **2300** rpm
